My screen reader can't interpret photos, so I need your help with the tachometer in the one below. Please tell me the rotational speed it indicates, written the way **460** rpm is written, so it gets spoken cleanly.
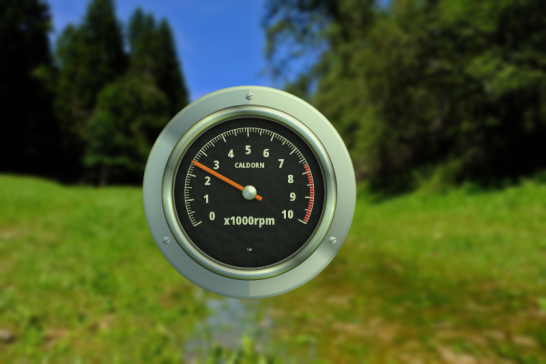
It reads **2500** rpm
